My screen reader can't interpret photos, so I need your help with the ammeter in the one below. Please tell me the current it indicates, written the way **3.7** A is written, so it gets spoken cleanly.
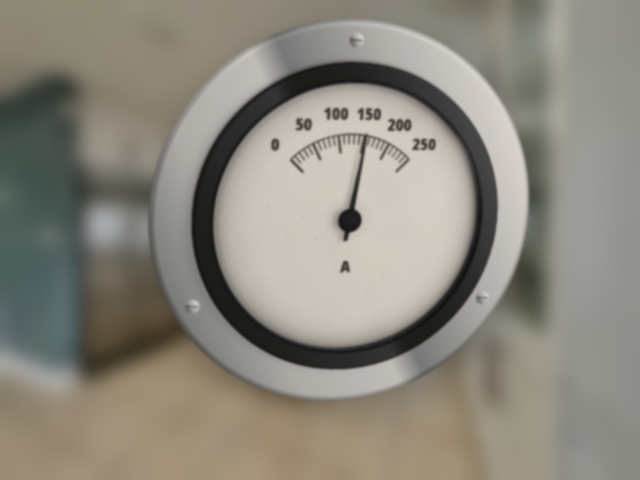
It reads **150** A
